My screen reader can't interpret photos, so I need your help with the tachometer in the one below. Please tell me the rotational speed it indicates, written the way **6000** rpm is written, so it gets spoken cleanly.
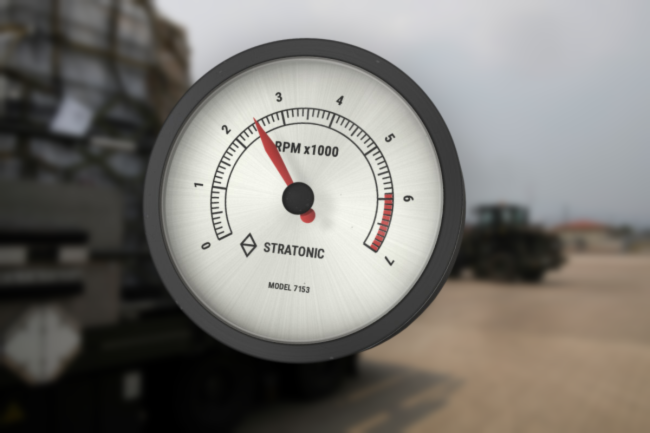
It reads **2500** rpm
